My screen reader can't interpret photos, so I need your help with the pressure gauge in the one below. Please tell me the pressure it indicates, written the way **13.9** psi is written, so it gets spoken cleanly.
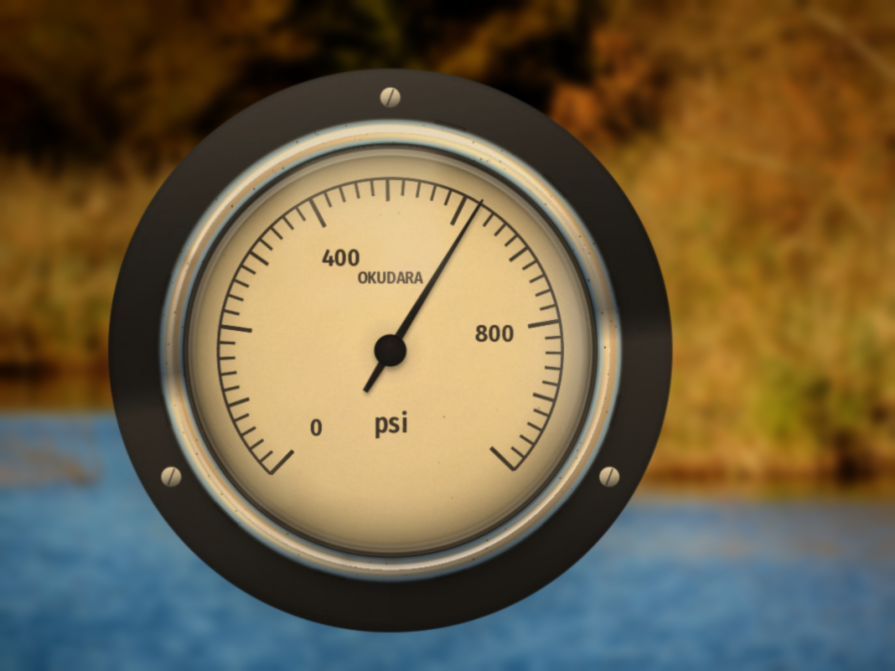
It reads **620** psi
